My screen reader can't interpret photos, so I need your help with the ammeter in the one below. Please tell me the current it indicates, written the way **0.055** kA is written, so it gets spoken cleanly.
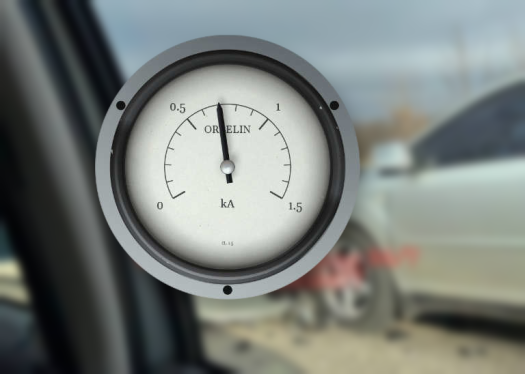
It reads **0.7** kA
